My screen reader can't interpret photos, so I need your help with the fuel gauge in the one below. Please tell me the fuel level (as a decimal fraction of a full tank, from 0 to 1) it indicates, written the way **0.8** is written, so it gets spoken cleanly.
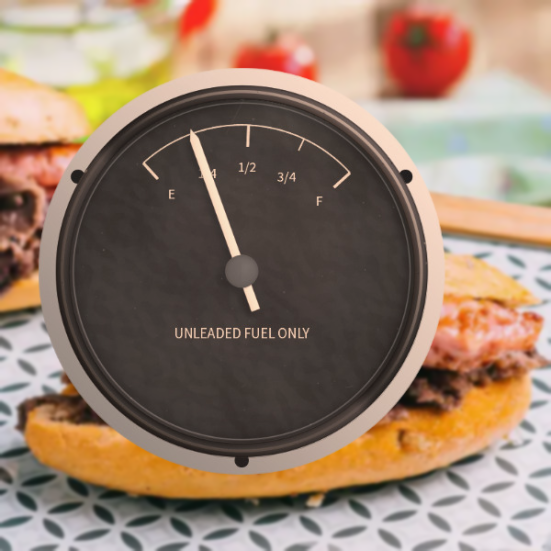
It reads **0.25**
